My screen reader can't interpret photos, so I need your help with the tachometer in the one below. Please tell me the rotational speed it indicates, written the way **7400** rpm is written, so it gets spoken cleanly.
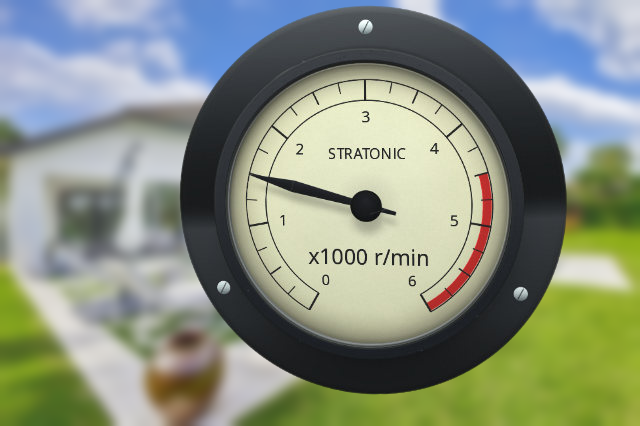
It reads **1500** rpm
